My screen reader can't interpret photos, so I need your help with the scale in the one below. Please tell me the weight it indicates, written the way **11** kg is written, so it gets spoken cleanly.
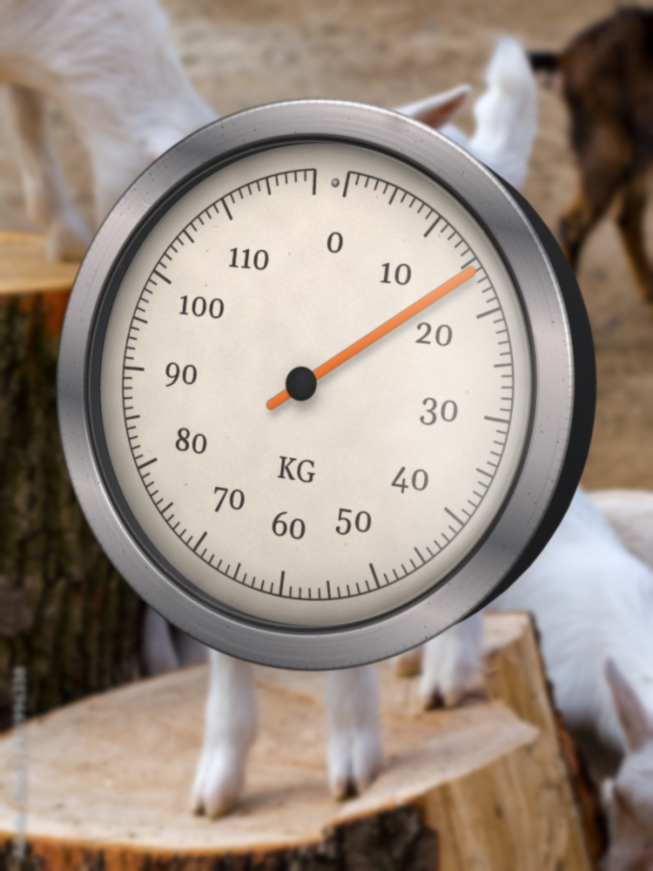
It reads **16** kg
